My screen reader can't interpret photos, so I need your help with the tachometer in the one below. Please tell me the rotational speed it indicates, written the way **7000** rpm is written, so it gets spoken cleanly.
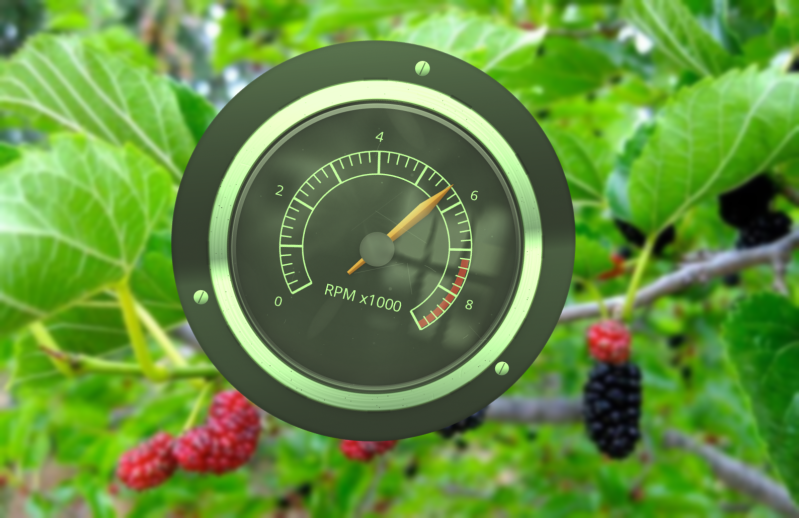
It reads **5600** rpm
